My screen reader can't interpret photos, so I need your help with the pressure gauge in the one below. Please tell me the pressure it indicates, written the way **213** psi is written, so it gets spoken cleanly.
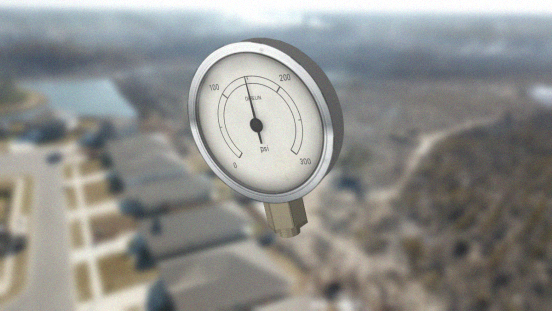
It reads **150** psi
